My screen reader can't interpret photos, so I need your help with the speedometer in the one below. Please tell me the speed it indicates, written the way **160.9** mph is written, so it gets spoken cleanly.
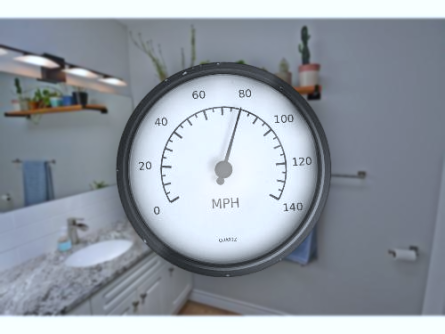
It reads **80** mph
